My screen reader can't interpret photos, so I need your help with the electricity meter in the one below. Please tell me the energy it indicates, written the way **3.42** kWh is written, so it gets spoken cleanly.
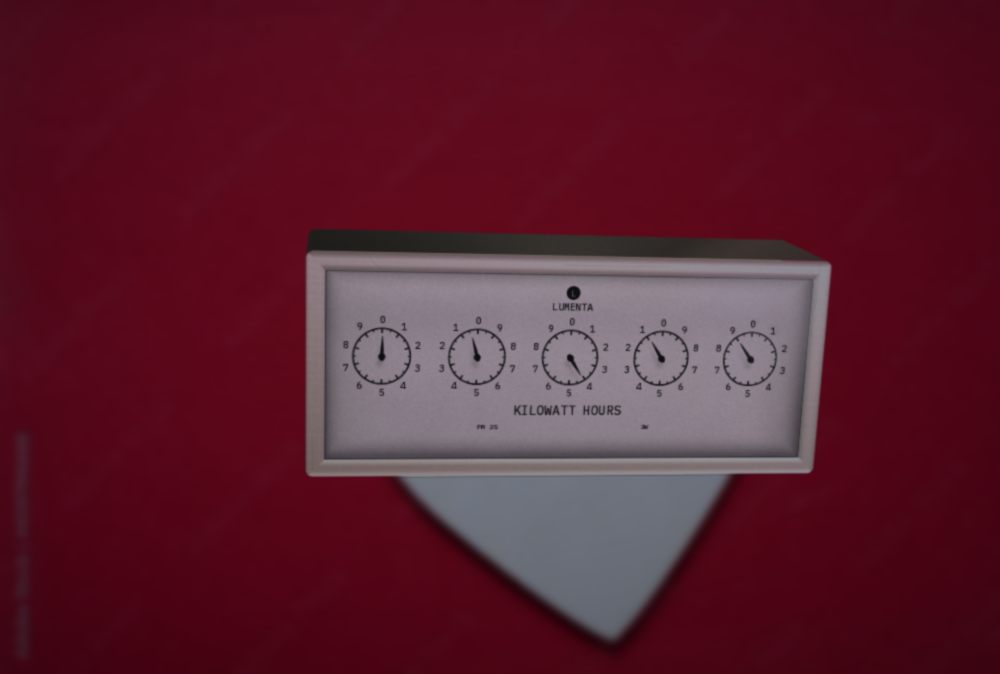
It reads **409** kWh
